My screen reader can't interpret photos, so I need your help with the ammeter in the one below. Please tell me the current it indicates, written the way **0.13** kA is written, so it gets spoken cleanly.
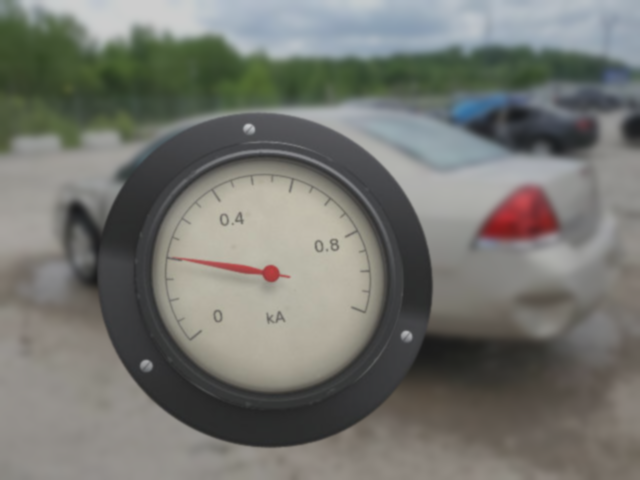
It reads **0.2** kA
